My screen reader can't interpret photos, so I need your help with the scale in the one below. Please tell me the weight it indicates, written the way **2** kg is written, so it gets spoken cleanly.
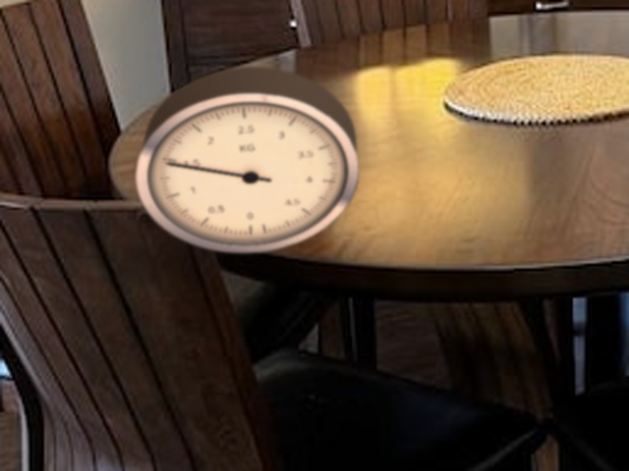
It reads **1.5** kg
